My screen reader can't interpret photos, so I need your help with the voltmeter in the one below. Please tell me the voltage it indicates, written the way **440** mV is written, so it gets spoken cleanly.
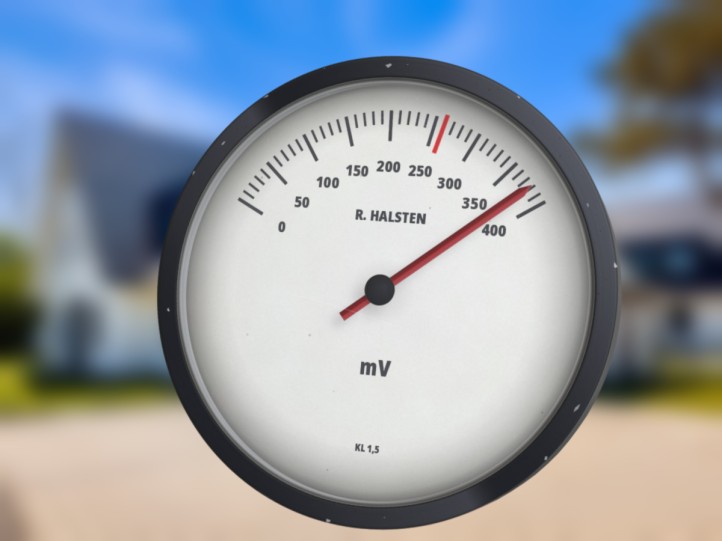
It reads **380** mV
